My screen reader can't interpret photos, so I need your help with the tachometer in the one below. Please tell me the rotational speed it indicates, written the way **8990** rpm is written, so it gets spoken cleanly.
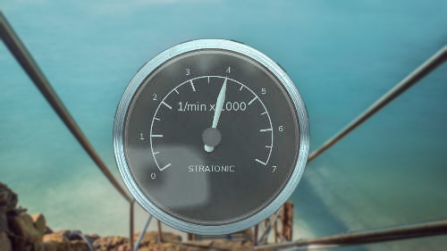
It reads **4000** rpm
